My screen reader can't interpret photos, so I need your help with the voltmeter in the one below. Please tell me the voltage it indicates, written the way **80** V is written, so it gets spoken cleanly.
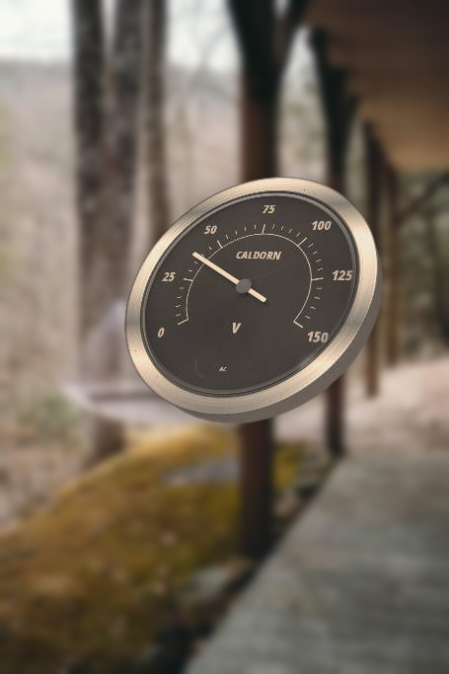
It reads **37.5** V
